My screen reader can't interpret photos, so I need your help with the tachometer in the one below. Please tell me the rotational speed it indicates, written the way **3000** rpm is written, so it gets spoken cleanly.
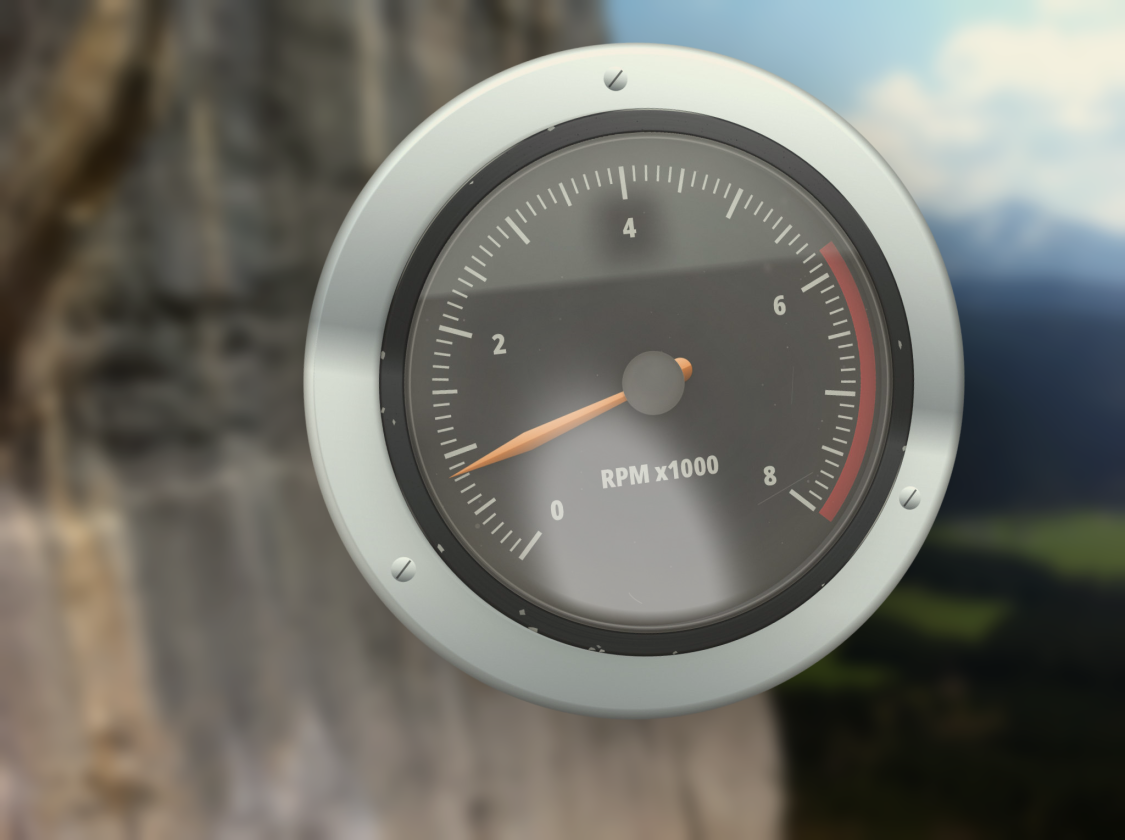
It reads **850** rpm
